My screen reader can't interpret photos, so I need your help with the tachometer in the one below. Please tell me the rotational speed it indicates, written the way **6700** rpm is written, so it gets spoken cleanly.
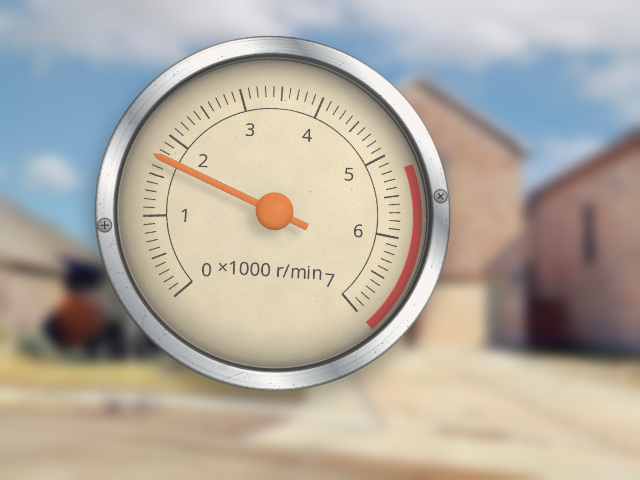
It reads **1700** rpm
